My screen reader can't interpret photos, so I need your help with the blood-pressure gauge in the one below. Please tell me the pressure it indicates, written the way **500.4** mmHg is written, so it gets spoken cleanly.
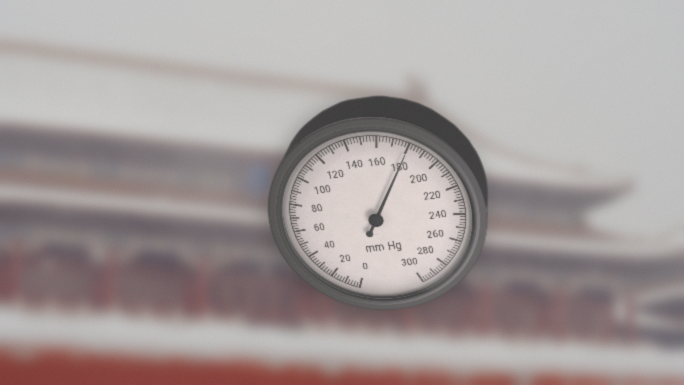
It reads **180** mmHg
